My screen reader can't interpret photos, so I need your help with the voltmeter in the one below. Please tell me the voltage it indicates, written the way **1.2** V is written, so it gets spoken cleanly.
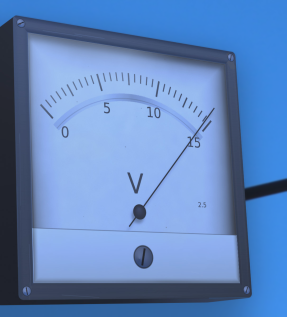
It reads **14.5** V
